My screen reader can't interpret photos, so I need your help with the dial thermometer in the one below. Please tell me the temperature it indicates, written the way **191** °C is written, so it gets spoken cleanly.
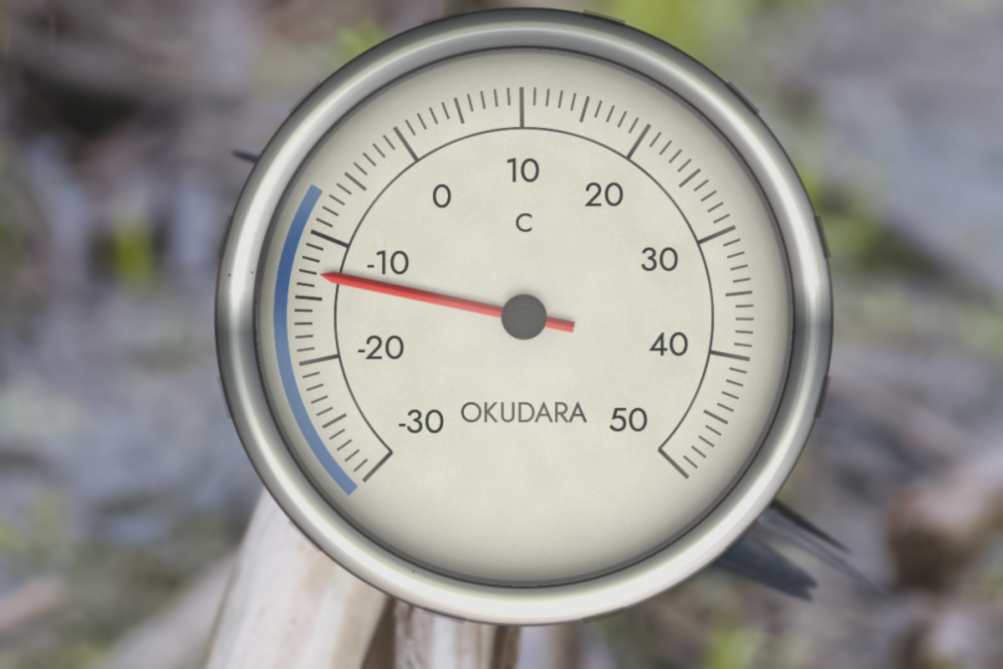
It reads **-13** °C
